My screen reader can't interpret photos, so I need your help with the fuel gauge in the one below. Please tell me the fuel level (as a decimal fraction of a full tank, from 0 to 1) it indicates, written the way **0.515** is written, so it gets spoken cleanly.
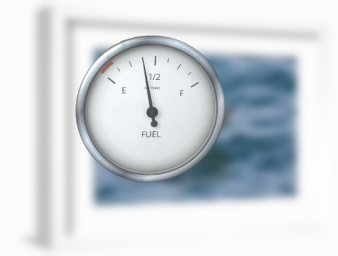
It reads **0.375**
